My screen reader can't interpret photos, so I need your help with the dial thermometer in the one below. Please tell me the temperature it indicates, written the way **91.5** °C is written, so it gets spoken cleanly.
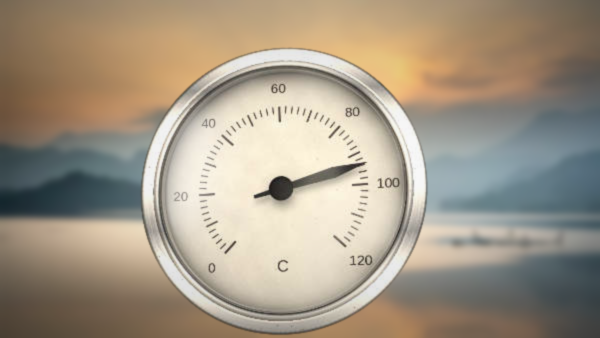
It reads **94** °C
